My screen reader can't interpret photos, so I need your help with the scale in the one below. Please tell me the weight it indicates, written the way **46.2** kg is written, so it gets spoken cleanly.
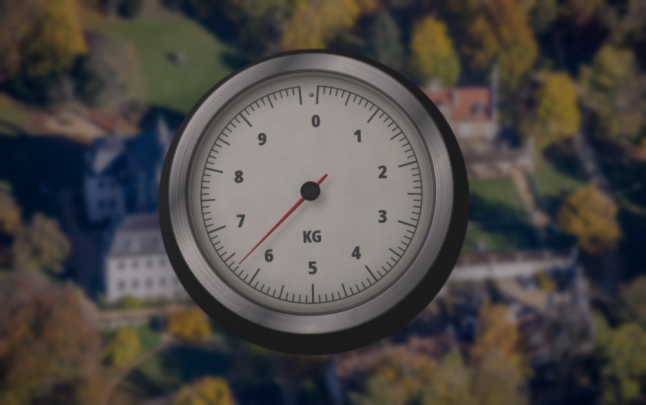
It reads **6.3** kg
